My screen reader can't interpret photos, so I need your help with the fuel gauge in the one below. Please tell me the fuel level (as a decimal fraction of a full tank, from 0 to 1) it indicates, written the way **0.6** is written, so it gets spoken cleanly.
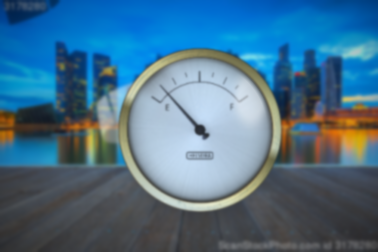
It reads **0.125**
